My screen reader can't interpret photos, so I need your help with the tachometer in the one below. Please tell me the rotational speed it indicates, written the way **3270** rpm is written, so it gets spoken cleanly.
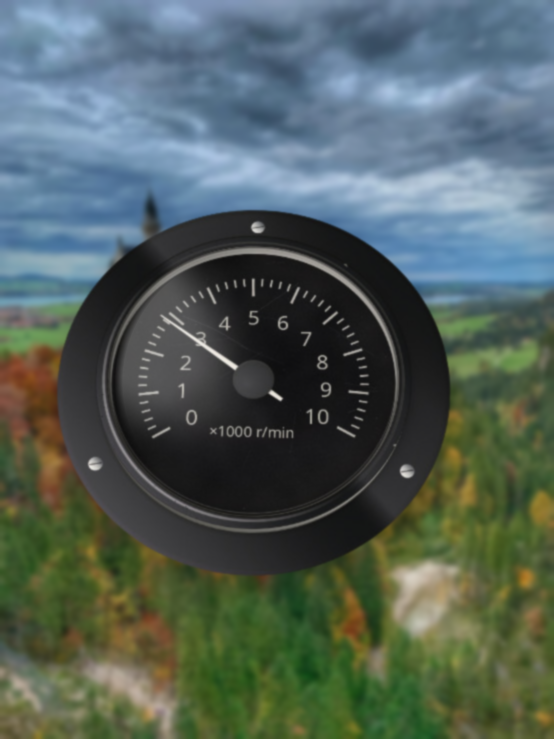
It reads **2800** rpm
